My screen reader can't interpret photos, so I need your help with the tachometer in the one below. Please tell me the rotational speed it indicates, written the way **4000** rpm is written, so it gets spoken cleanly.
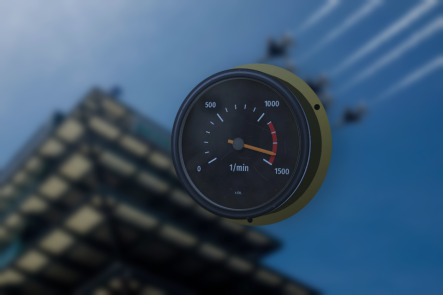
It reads **1400** rpm
